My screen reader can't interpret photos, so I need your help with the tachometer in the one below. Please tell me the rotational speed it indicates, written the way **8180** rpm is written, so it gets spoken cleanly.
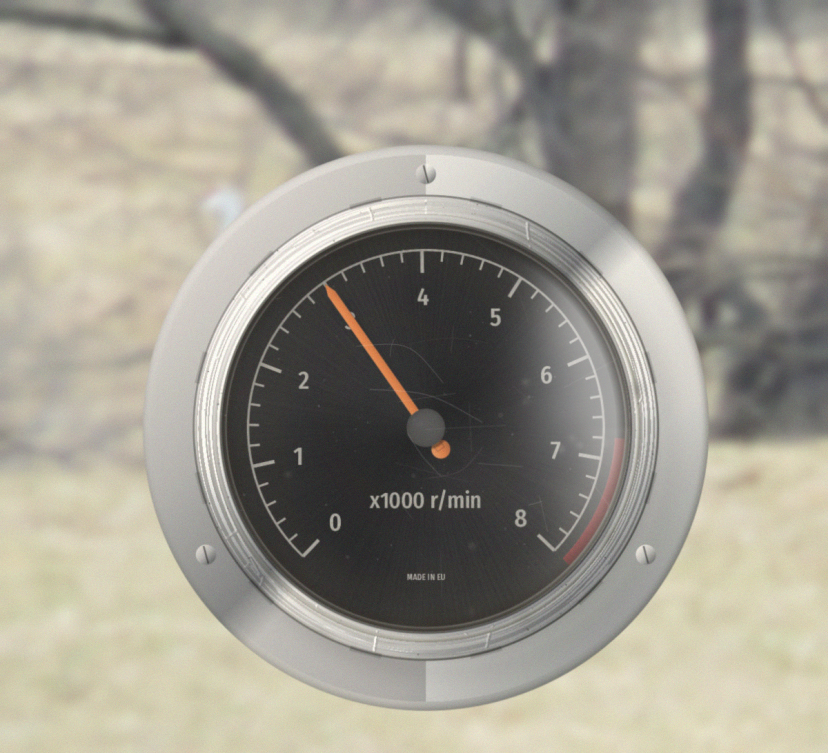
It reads **3000** rpm
